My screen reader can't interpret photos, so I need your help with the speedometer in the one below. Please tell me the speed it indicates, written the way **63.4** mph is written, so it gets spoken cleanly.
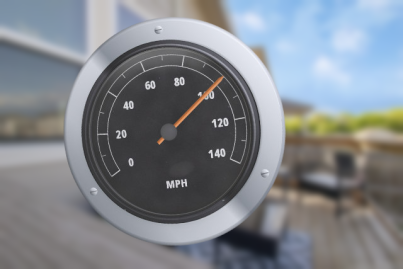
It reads **100** mph
